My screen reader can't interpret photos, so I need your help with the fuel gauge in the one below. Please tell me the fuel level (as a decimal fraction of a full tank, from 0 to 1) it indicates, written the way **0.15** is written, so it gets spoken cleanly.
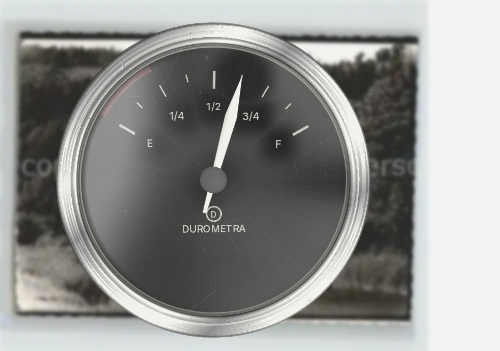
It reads **0.625**
